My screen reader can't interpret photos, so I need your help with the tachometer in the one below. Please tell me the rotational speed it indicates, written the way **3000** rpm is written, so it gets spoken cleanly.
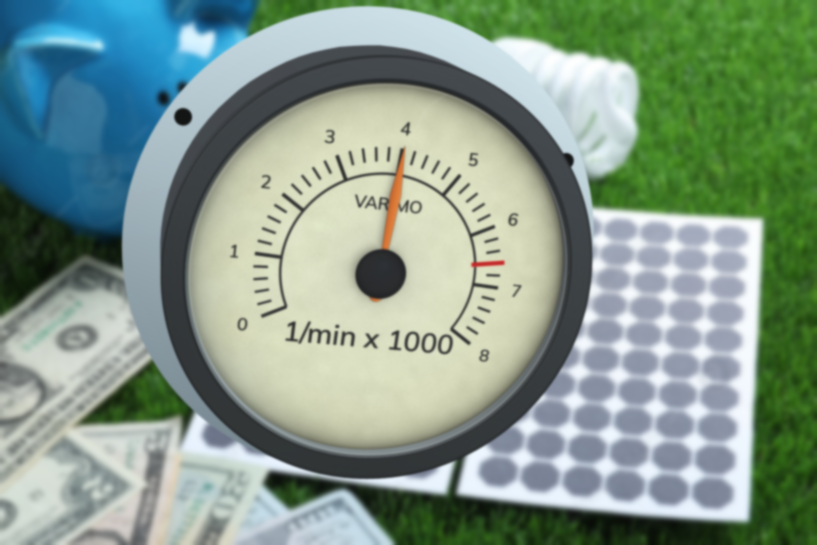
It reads **4000** rpm
